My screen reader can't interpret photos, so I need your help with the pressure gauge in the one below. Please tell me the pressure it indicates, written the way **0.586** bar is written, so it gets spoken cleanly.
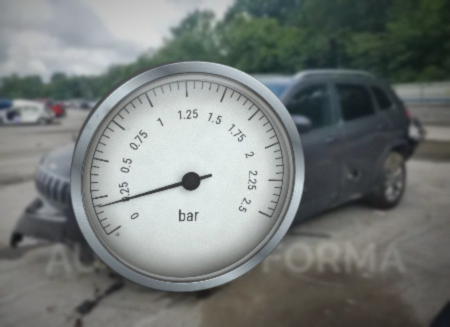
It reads **0.2** bar
